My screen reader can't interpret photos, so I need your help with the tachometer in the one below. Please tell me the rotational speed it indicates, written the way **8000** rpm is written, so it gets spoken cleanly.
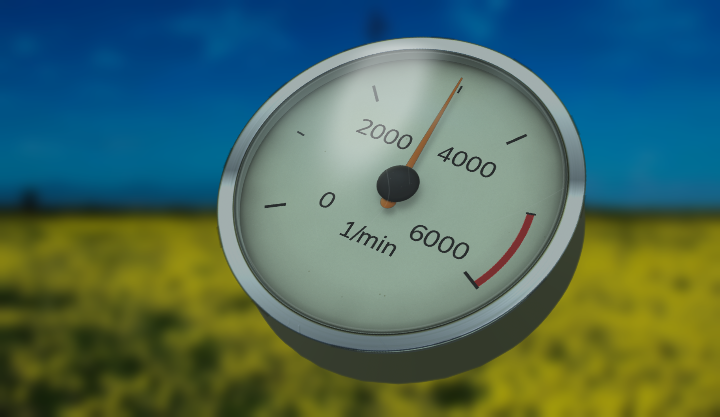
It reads **3000** rpm
